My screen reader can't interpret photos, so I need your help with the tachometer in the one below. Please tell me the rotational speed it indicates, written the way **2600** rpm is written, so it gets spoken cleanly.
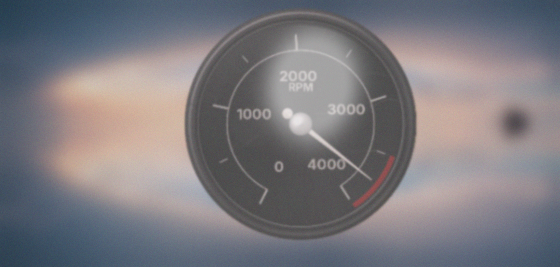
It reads **3750** rpm
